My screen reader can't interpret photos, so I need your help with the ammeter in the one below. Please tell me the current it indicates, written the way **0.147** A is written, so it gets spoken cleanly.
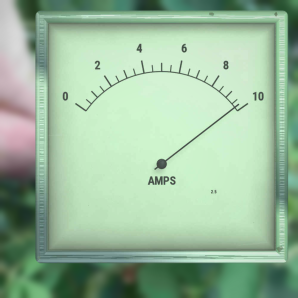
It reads **9.75** A
